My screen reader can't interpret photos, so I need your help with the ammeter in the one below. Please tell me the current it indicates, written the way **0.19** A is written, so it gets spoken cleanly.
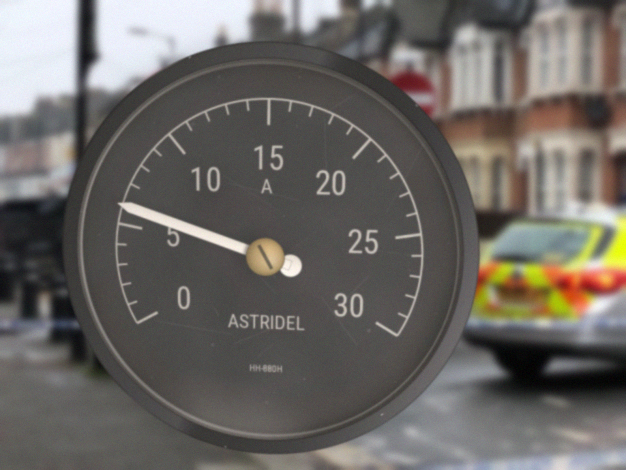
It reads **6** A
